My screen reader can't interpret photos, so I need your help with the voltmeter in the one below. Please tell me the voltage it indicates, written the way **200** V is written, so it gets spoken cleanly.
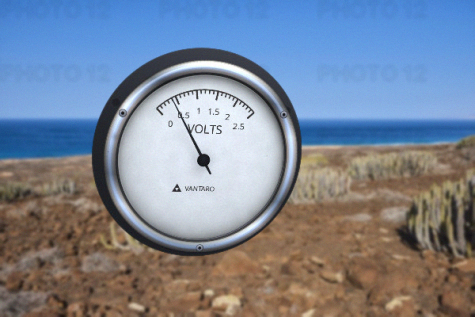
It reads **0.4** V
